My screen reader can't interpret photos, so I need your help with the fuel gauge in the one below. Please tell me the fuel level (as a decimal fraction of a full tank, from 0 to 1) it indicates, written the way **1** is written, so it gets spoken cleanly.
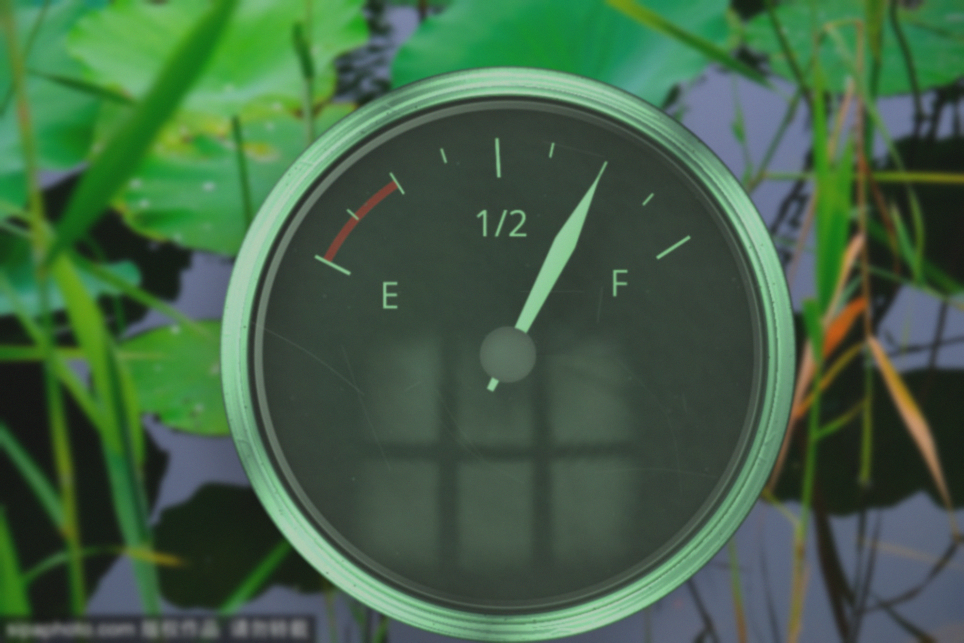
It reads **0.75**
